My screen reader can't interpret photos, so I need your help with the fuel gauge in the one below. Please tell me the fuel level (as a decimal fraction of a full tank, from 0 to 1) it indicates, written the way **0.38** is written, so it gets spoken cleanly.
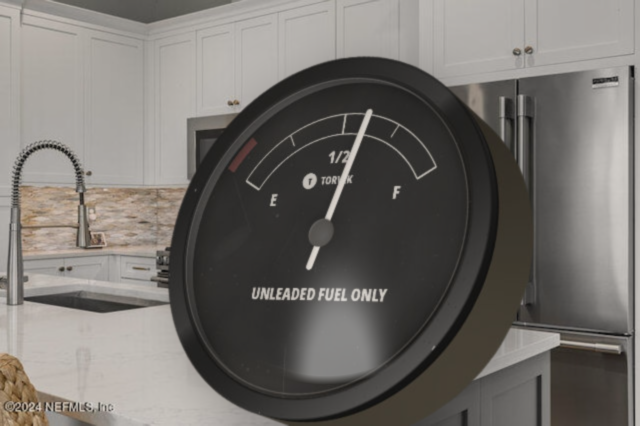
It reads **0.625**
